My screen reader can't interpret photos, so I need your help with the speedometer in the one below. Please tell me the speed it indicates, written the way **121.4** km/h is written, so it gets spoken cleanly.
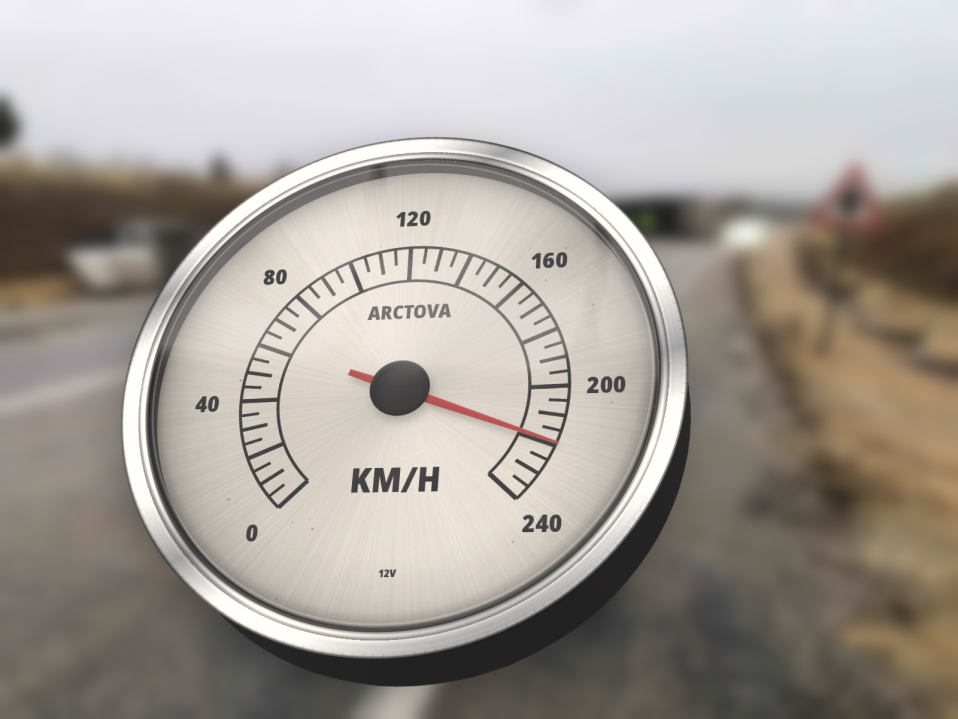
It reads **220** km/h
